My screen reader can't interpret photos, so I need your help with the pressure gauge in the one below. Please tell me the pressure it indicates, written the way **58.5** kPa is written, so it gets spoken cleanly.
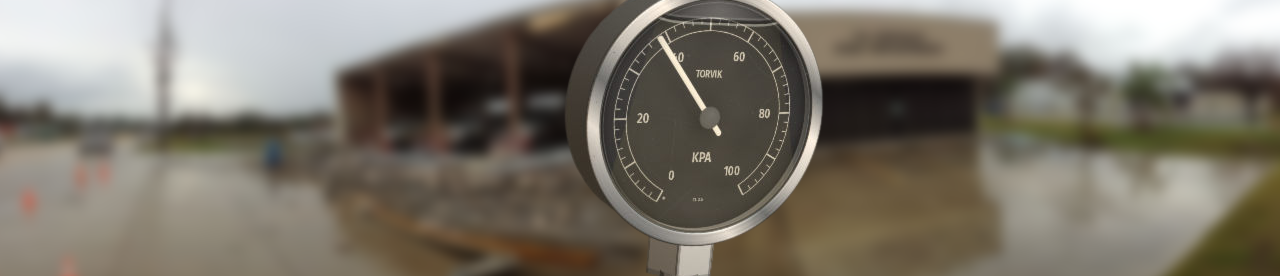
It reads **38** kPa
